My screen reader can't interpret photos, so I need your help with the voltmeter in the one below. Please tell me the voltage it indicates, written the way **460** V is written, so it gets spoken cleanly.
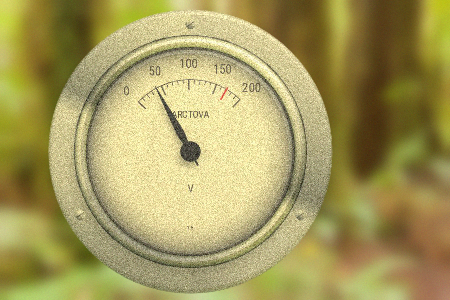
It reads **40** V
